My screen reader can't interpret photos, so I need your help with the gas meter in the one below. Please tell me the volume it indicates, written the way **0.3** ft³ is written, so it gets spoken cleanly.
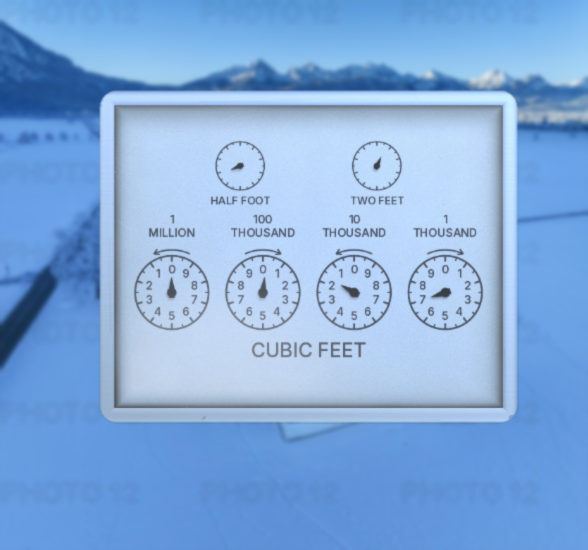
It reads **1700** ft³
